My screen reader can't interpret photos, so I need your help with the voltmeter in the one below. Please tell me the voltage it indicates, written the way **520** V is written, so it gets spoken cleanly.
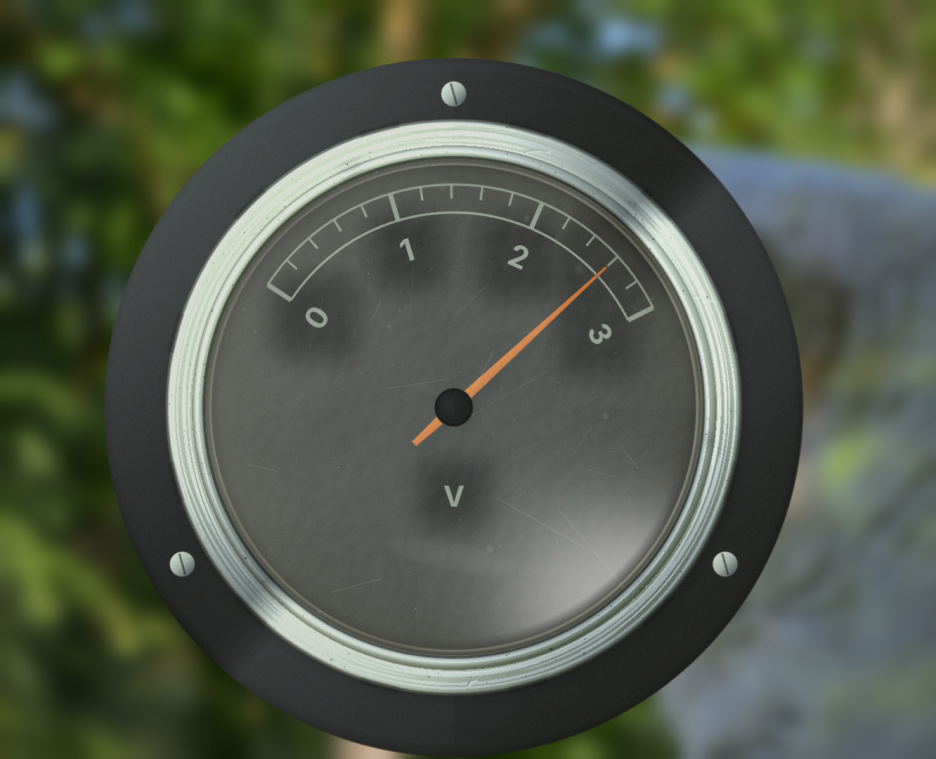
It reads **2.6** V
